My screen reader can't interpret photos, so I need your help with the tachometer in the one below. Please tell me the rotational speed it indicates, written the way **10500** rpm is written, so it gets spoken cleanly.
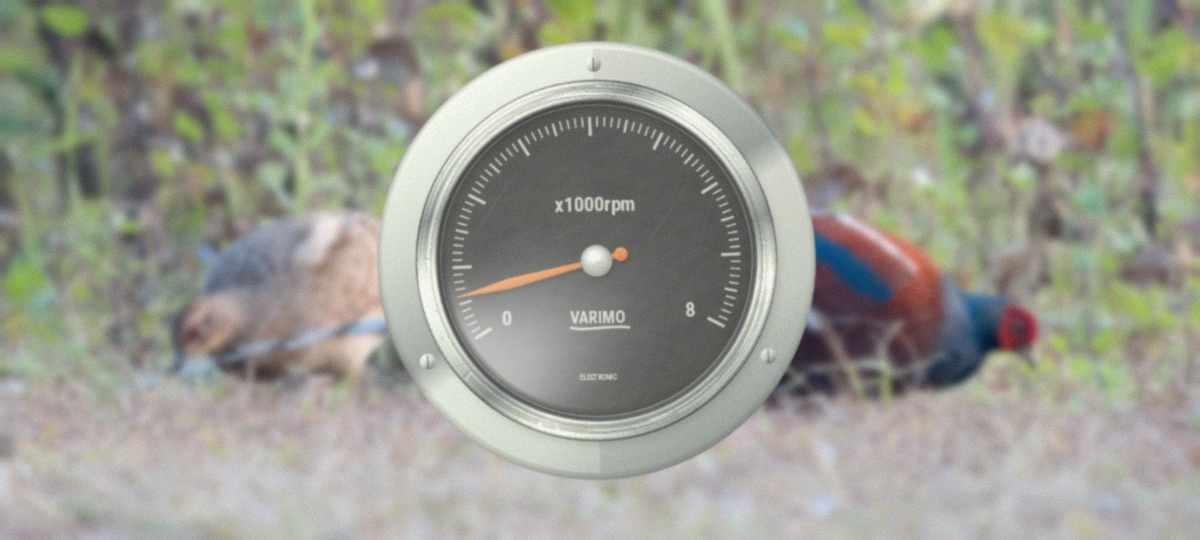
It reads **600** rpm
